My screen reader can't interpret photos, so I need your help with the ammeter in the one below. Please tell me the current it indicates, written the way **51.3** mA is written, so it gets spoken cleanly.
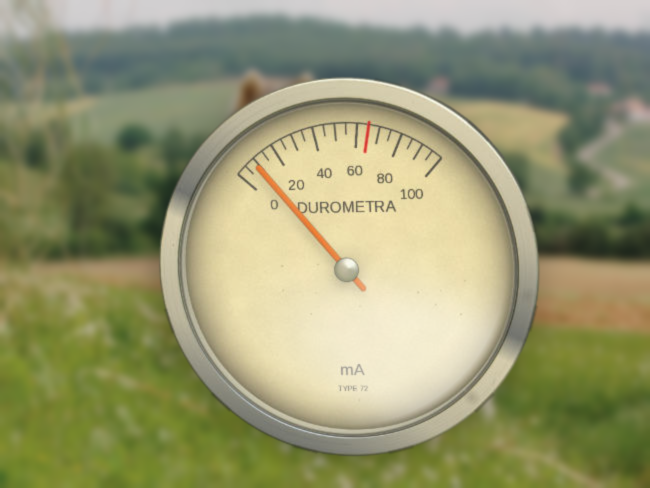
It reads **10** mA
